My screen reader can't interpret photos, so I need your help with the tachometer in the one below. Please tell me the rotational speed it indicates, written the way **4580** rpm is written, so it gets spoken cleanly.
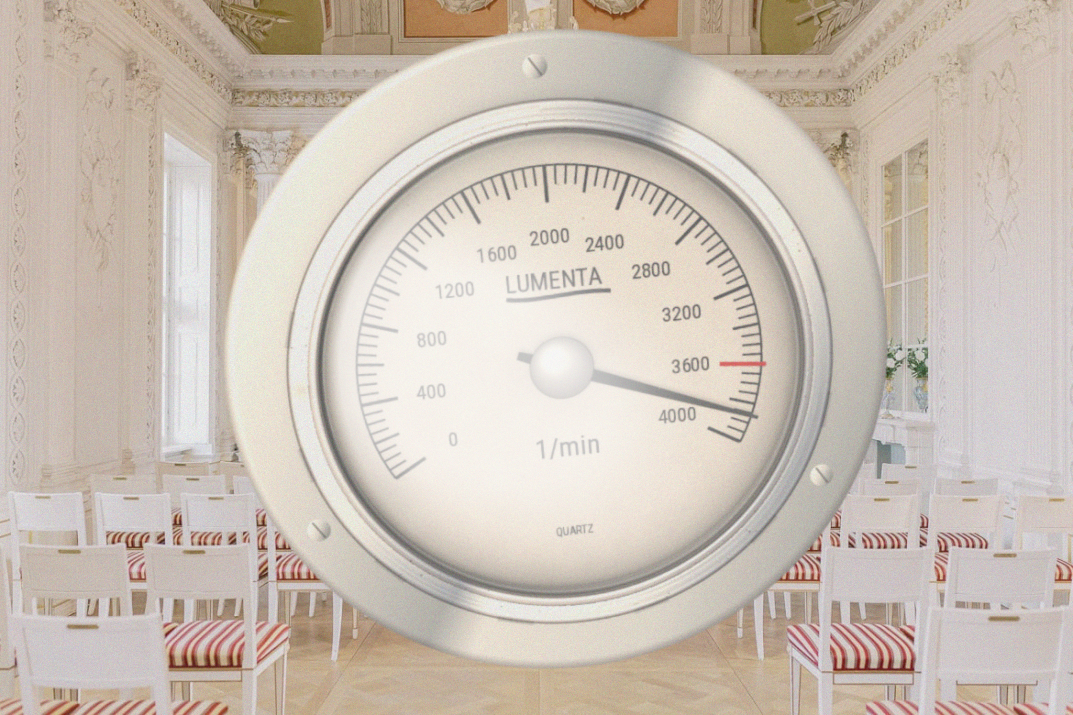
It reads **3850** rpm
